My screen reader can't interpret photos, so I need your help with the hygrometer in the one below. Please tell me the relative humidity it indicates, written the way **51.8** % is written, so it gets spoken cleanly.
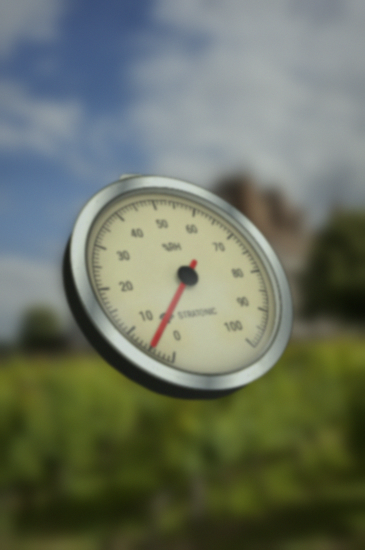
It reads **5** %
